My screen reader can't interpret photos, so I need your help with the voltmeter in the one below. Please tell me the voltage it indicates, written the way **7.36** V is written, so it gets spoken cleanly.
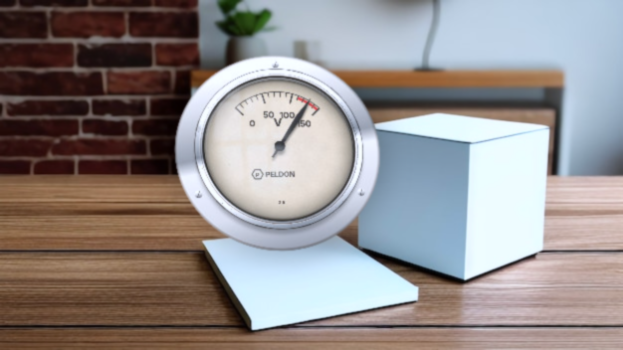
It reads **130** V
